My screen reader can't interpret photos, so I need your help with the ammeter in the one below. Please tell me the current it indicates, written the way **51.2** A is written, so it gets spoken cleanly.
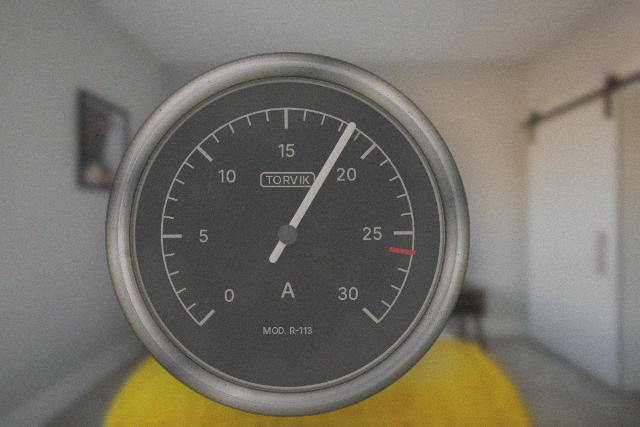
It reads **18.5** A
